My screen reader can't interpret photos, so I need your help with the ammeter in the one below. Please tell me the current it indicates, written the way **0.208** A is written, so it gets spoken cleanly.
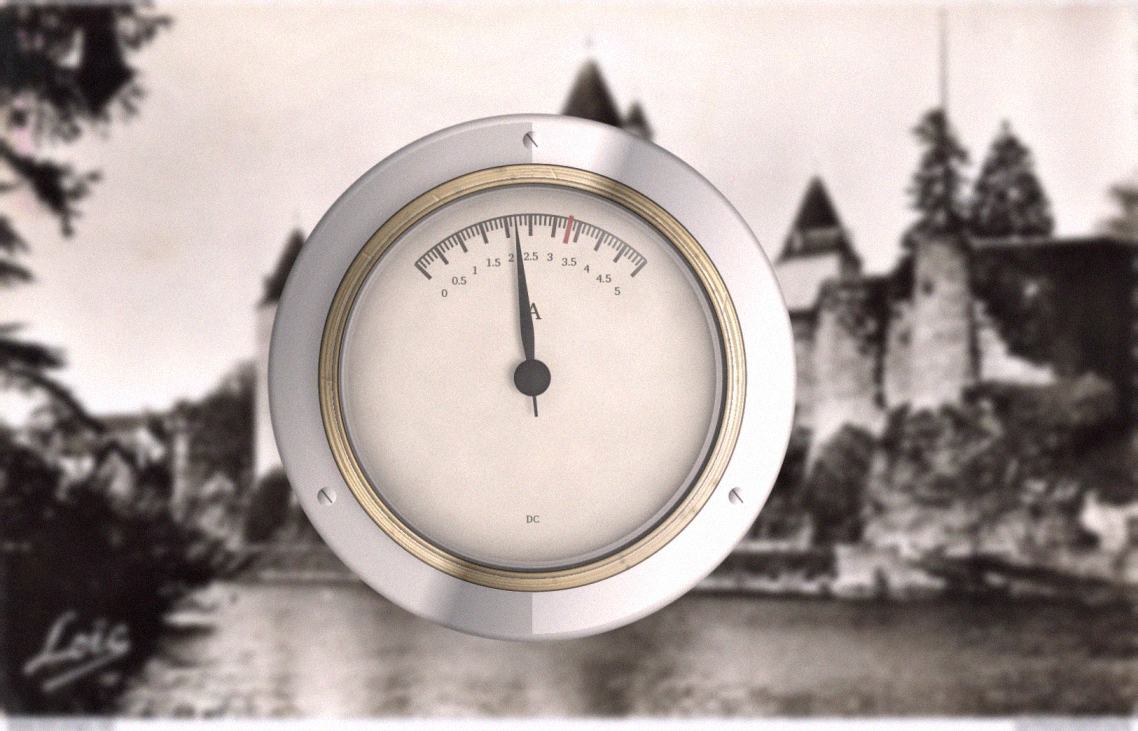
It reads **2.2** A
